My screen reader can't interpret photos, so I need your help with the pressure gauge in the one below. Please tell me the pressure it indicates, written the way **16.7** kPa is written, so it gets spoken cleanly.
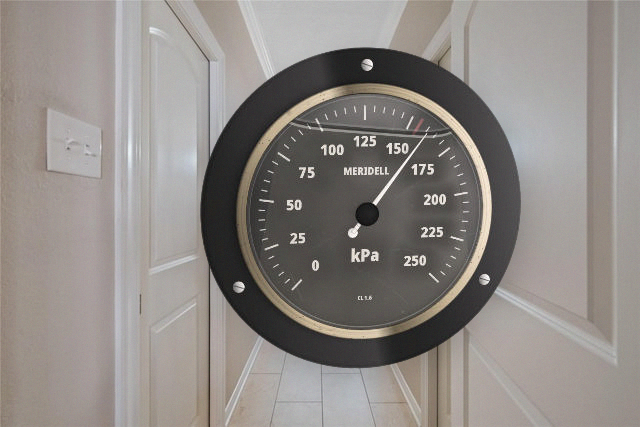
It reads **160** kPa
